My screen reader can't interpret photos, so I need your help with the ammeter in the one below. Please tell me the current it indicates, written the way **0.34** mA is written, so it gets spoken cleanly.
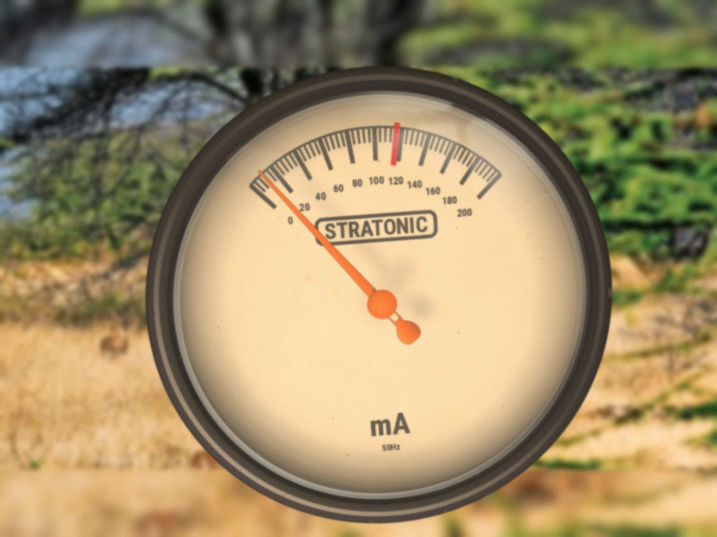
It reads **12** mA
